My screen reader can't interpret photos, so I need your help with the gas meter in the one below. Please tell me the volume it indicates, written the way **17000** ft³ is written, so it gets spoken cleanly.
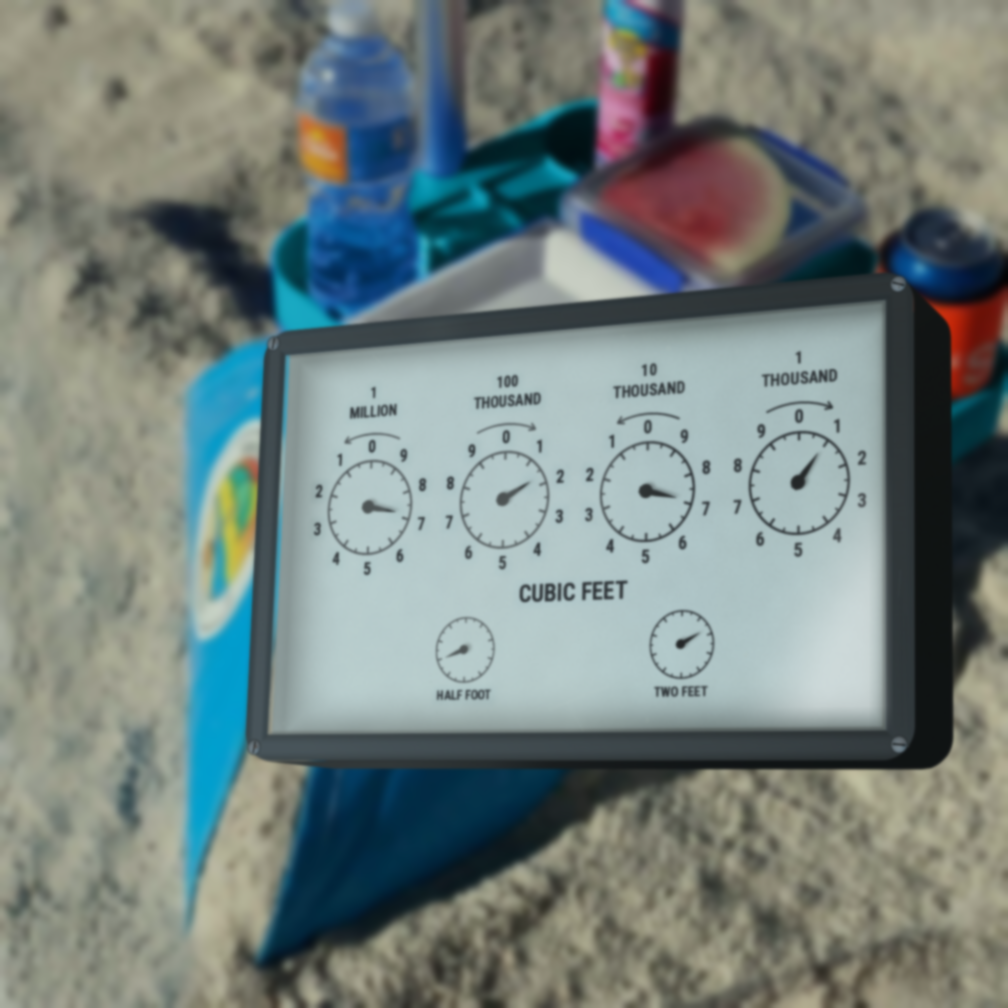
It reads **717100** ft³
